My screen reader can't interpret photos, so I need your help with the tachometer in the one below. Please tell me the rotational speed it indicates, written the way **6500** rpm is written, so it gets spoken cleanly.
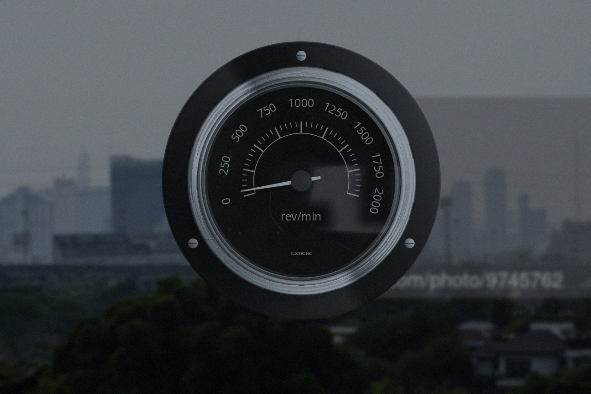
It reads **50** rpm
